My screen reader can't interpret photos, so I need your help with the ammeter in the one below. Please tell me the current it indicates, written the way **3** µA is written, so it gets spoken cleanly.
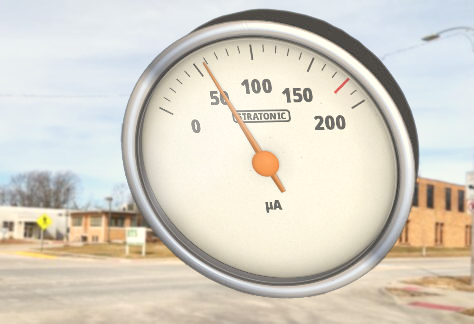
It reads **60** µA
